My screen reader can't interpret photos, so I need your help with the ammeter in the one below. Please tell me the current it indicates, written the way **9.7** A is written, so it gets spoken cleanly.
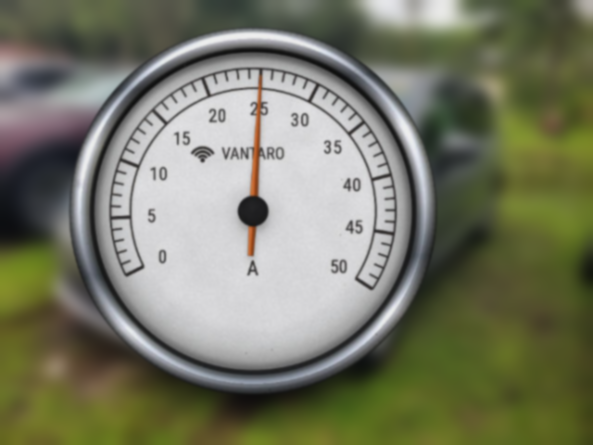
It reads **25** A
